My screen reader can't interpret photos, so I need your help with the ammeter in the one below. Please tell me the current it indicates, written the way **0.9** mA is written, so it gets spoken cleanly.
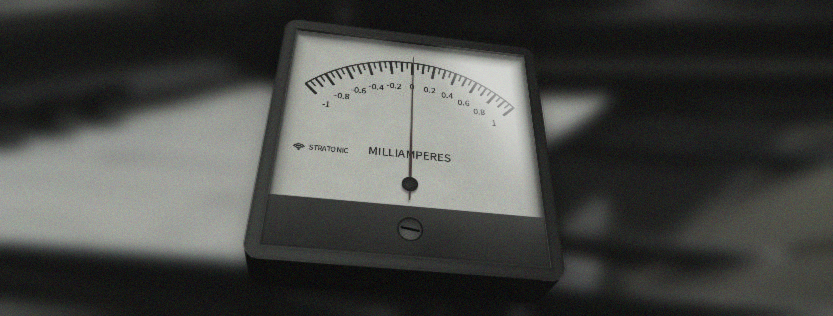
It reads **0** mA
